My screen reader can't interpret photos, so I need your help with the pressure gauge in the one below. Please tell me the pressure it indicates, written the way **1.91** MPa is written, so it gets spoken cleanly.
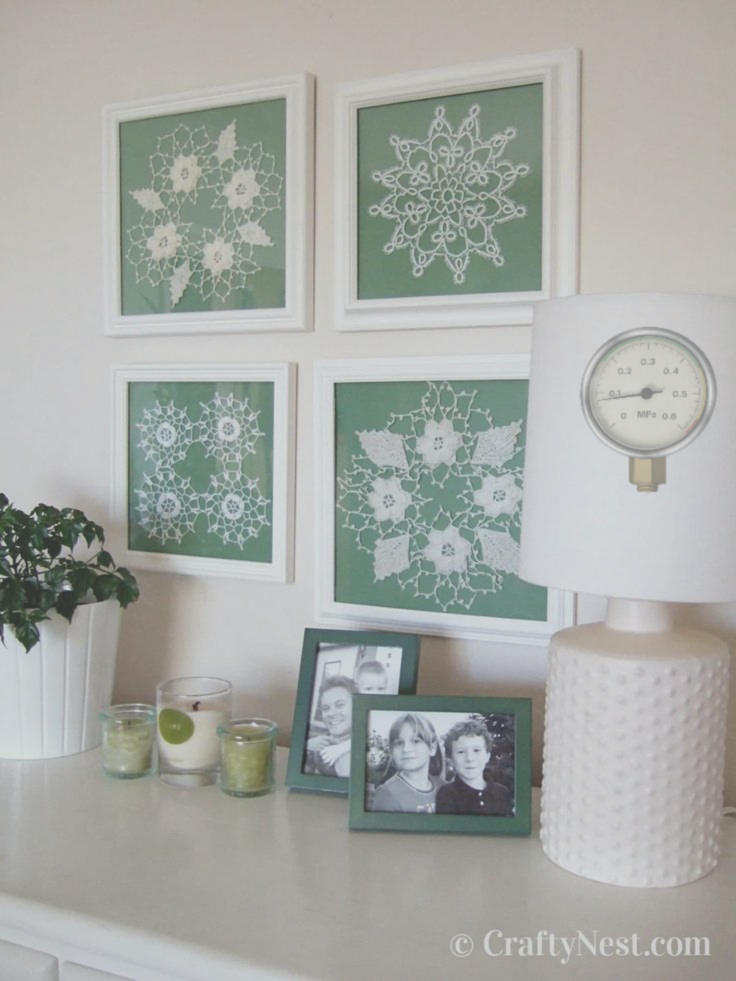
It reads **0.08** MPa
